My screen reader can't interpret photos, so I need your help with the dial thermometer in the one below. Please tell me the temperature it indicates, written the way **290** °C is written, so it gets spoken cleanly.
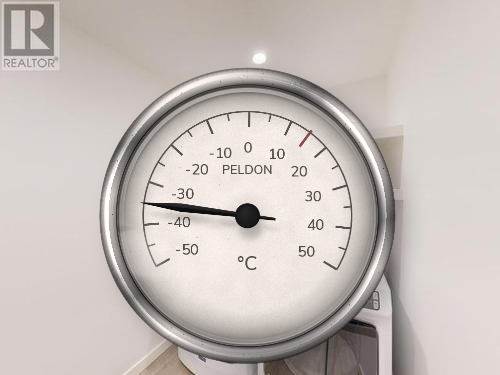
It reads **-35** °C
